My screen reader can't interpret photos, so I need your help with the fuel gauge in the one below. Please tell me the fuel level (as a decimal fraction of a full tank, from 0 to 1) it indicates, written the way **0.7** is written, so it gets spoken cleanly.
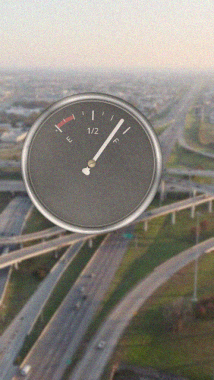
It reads **0.875**
